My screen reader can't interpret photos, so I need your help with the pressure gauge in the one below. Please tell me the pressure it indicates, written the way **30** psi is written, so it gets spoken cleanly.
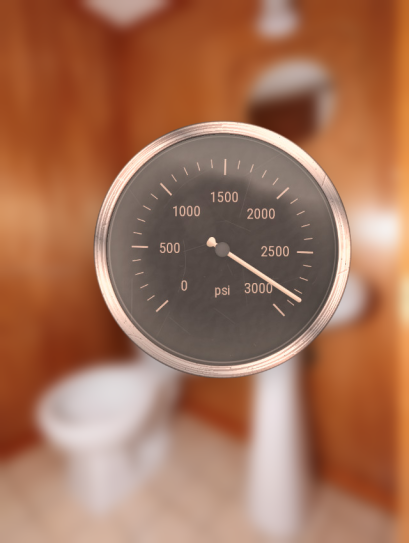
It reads **2850** psi
